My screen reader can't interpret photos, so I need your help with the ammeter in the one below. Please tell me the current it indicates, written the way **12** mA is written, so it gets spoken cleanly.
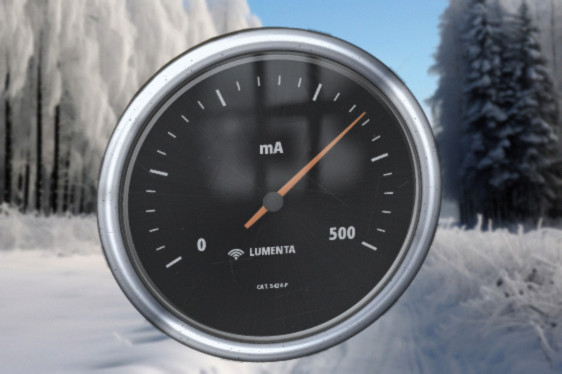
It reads **350** mA
